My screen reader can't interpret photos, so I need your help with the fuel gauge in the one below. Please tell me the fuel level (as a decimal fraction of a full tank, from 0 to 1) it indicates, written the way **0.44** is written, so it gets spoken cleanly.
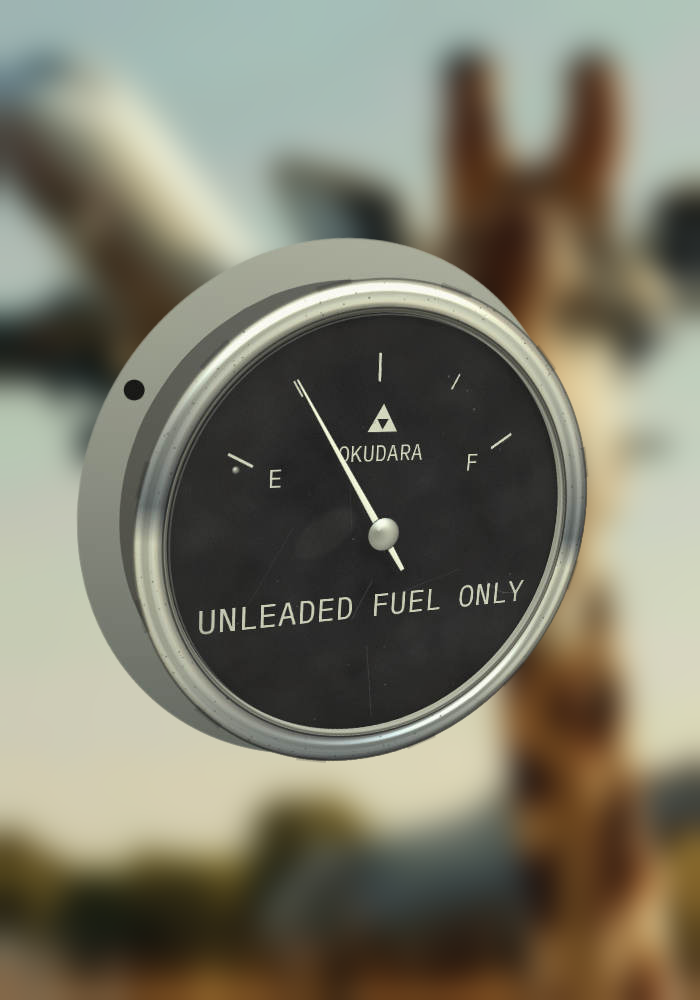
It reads **0.25**
